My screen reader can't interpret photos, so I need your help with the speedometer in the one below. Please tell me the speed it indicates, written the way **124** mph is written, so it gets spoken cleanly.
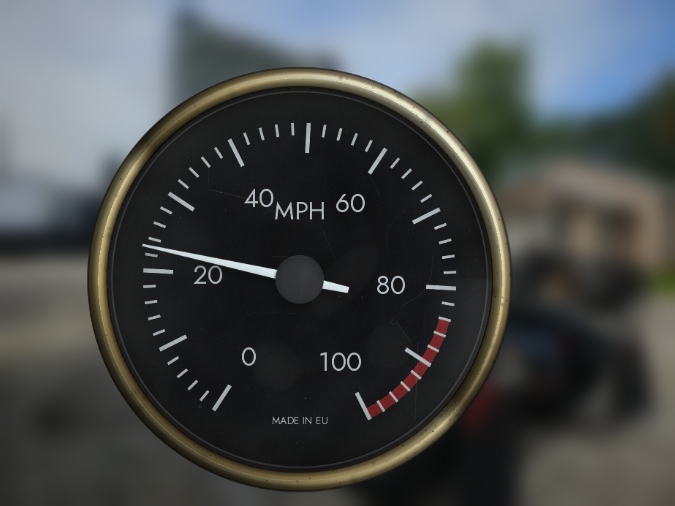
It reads **23** mph
